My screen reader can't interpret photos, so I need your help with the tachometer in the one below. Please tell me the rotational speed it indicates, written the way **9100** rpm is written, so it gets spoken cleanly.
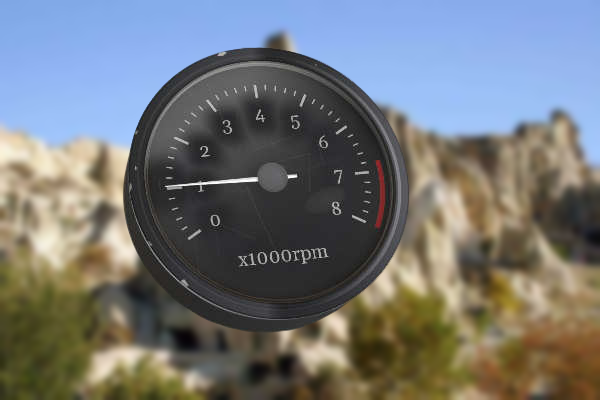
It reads **1000** rpm
